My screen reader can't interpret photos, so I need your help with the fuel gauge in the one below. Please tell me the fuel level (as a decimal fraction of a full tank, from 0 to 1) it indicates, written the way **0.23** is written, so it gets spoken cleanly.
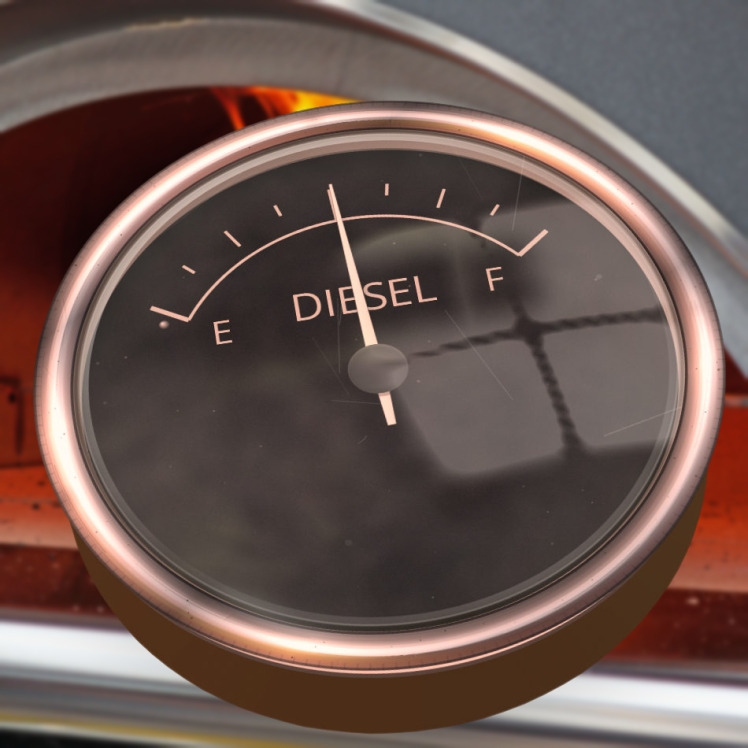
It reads **0.5**
